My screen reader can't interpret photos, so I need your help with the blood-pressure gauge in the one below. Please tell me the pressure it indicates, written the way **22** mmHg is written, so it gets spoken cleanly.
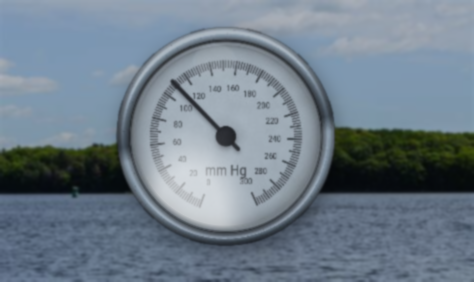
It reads **110** mmHg
